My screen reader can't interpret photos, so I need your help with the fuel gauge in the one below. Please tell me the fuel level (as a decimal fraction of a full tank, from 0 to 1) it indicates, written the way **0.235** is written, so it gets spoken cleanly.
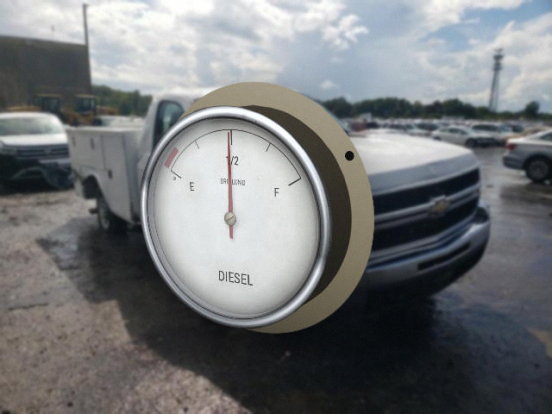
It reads **0.5**
